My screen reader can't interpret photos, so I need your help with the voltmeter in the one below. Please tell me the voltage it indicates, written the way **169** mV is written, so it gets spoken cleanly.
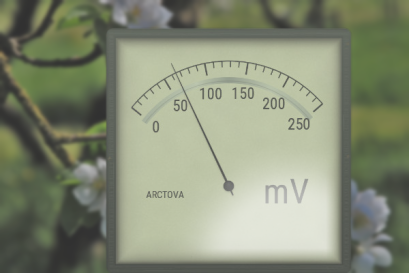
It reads **65** mV
